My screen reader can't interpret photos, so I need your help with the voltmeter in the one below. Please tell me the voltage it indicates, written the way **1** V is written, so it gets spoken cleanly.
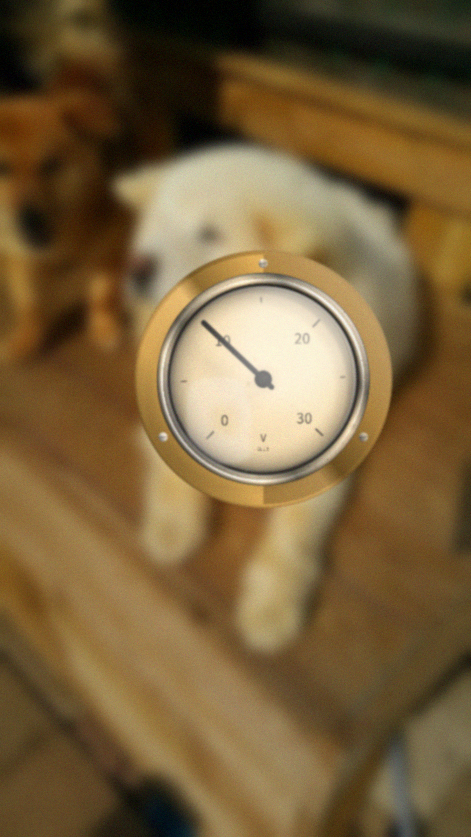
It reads **10** V
